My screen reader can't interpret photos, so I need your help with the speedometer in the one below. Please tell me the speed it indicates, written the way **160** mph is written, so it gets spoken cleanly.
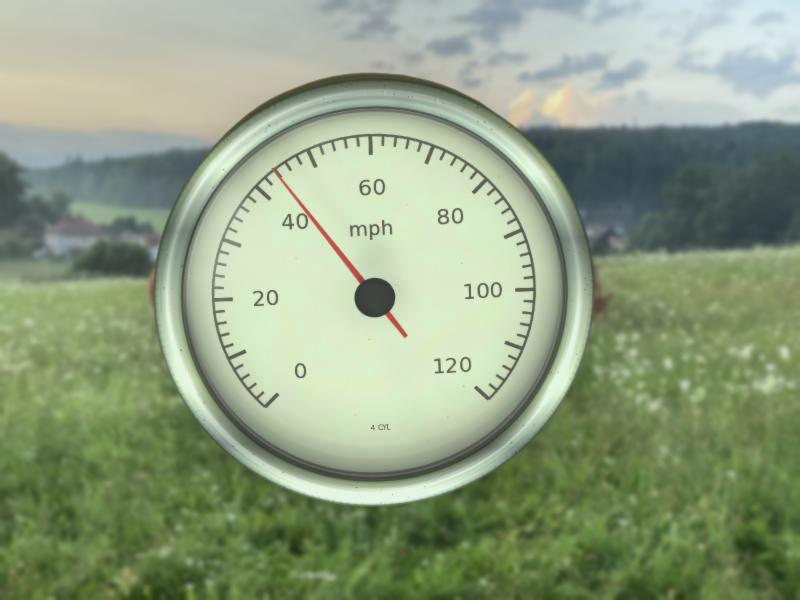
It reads **44** mph
